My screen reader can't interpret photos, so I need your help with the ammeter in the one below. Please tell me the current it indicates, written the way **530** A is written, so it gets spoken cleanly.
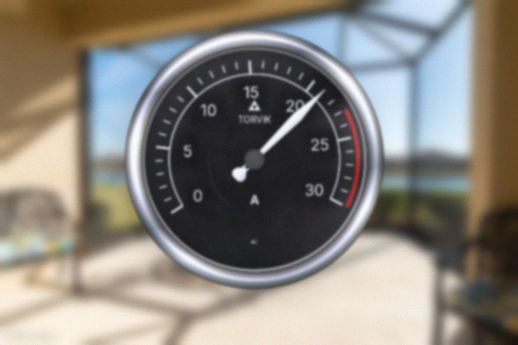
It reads **21** A
